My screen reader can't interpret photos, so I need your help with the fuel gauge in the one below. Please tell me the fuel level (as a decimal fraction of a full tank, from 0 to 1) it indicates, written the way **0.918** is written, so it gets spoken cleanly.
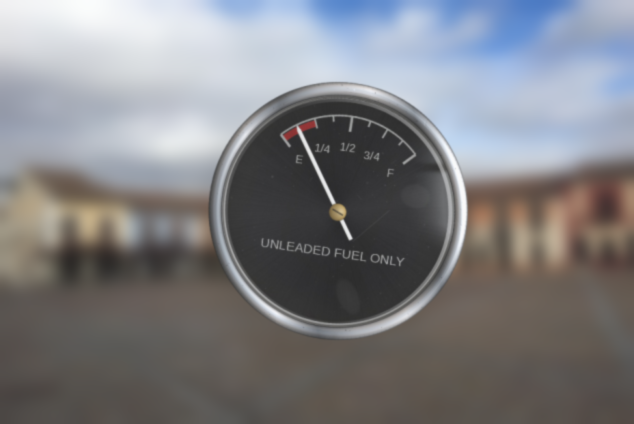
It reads **0.125**
